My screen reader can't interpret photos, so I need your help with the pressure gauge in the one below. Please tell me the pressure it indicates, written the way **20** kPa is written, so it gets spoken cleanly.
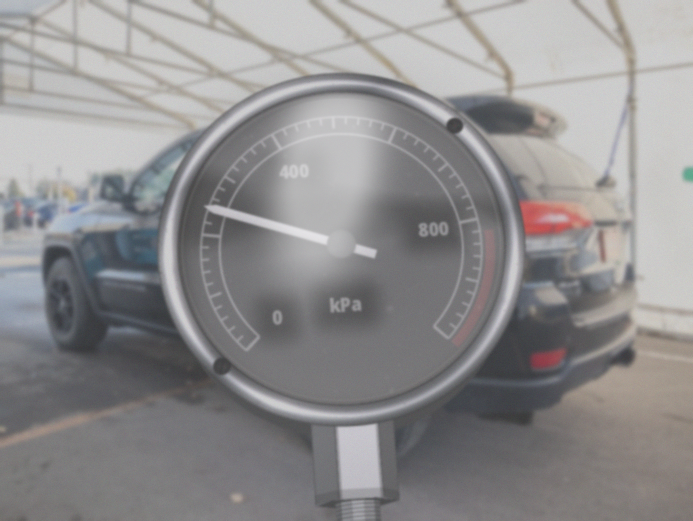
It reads **240** kPa
